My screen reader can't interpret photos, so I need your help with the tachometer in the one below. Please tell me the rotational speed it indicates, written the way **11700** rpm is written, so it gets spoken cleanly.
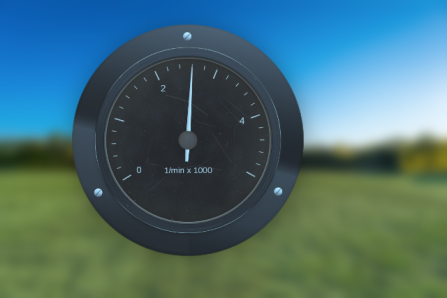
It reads **2600** rpm
